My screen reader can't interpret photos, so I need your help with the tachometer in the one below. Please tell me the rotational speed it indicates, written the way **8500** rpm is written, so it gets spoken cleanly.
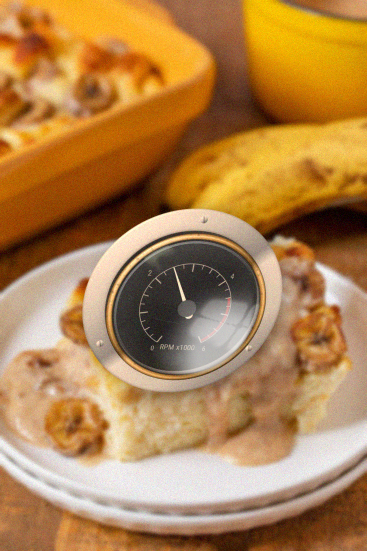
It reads **2500** rpm
